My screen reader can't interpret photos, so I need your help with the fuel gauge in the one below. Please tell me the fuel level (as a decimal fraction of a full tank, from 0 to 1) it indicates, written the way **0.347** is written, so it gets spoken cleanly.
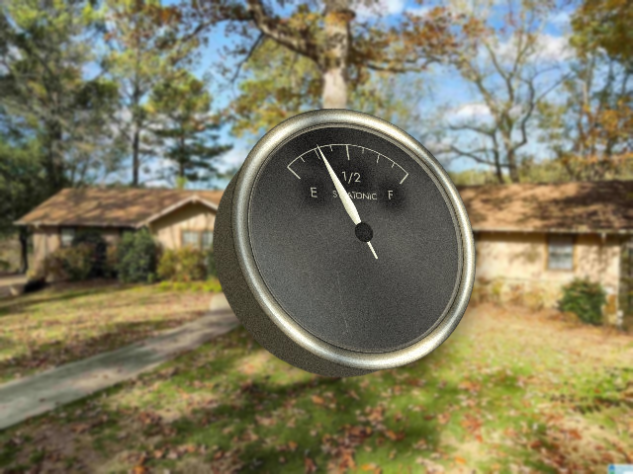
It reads **0.25**
